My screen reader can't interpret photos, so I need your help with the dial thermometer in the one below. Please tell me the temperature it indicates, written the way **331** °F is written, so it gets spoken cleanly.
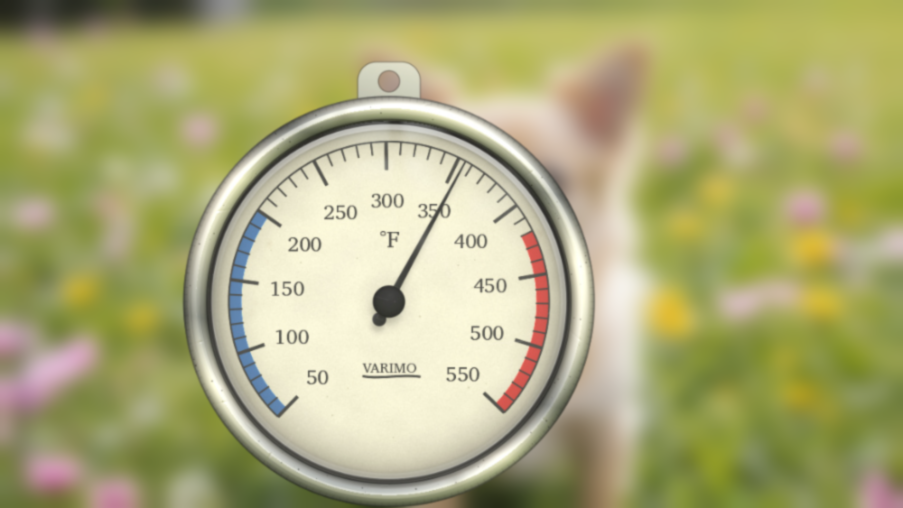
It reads **355** °F
